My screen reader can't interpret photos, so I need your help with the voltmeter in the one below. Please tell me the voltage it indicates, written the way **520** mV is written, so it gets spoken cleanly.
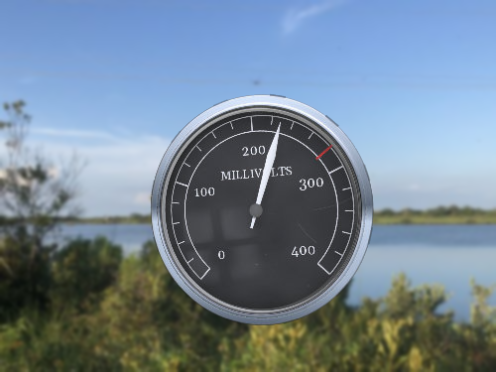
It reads **230** mV
